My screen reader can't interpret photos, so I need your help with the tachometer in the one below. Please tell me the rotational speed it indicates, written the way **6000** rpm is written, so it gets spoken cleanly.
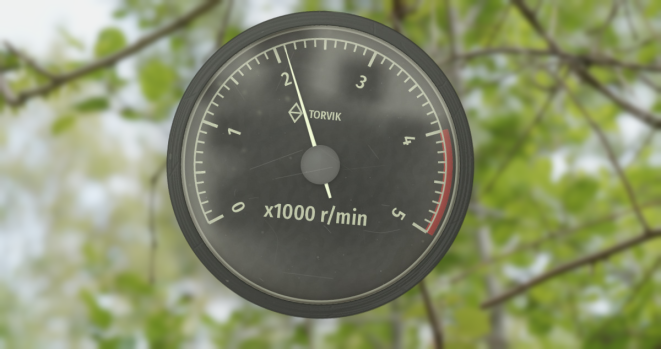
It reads **2100** rpm
